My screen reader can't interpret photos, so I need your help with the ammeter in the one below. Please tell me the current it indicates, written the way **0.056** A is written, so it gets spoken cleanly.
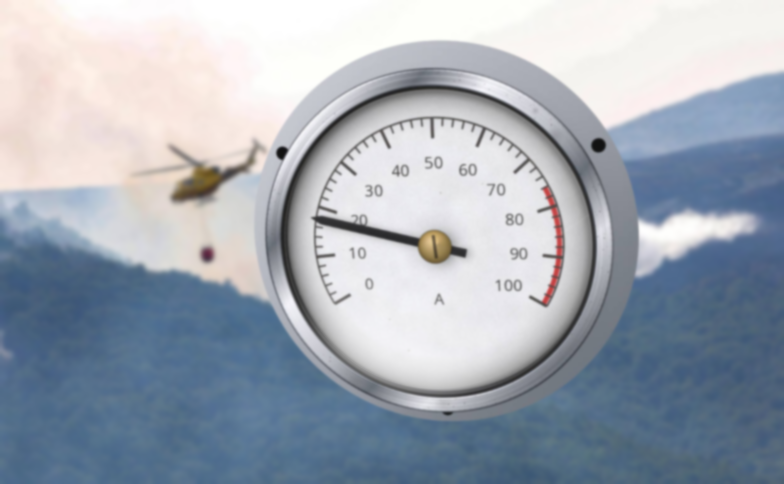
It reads **18** A
